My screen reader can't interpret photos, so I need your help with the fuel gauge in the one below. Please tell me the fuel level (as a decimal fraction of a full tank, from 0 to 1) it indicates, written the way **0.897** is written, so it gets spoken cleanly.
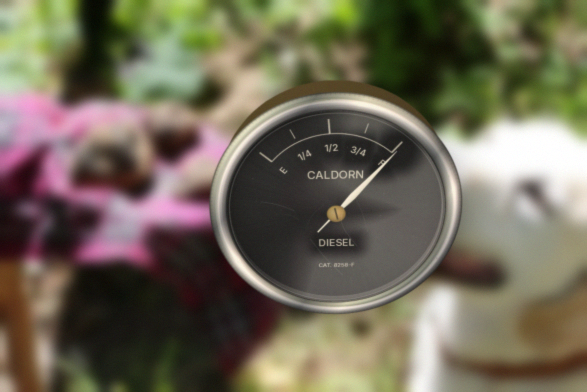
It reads **1**
